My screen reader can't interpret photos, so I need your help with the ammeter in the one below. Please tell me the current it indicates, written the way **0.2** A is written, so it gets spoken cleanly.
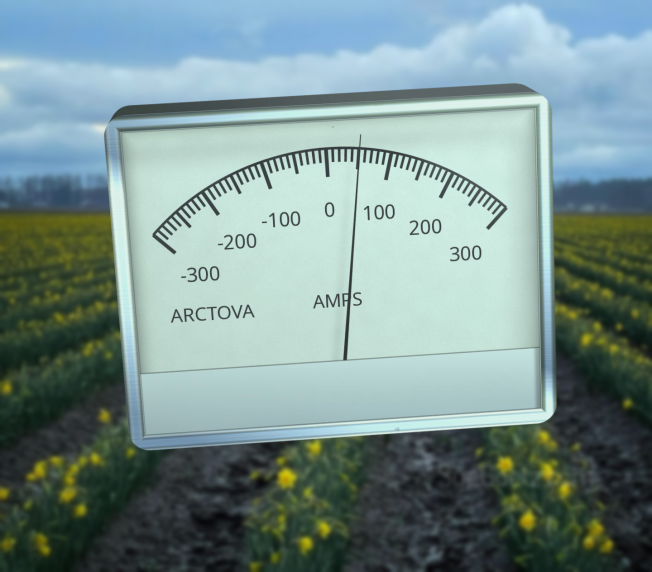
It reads **50** A
